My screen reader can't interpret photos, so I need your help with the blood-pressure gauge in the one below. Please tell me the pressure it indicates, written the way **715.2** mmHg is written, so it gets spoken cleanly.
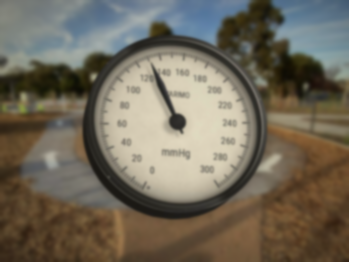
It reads **130** mmHg
